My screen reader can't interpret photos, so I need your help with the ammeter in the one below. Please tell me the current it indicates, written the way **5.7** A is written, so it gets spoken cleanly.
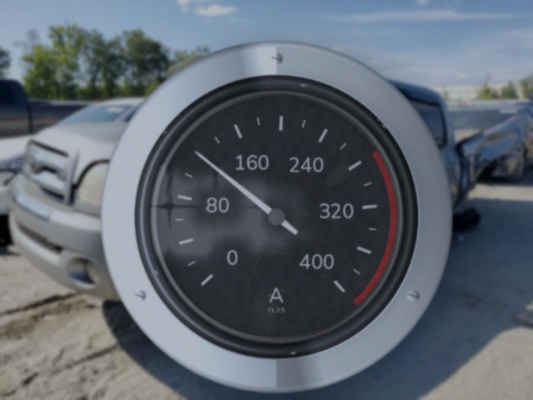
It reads **120** A
